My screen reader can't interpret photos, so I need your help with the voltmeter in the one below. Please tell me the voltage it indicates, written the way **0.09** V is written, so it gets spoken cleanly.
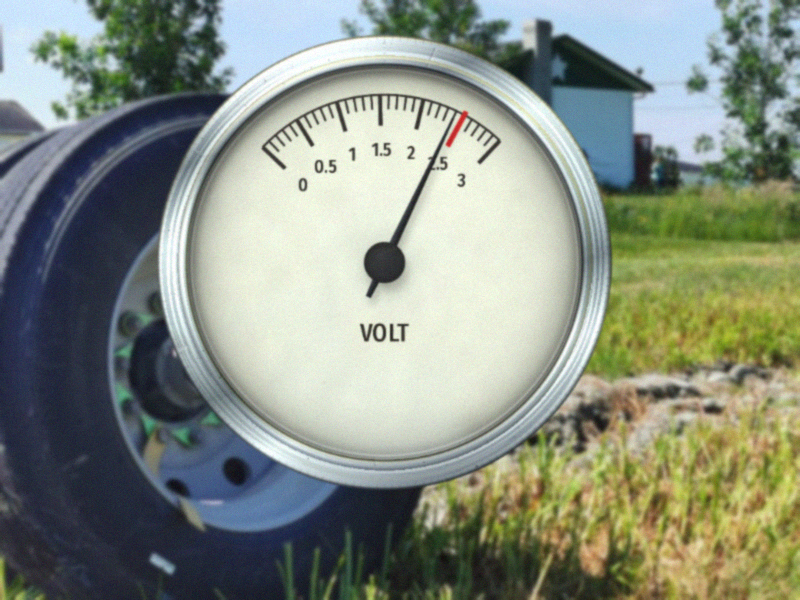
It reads **2.4** V
